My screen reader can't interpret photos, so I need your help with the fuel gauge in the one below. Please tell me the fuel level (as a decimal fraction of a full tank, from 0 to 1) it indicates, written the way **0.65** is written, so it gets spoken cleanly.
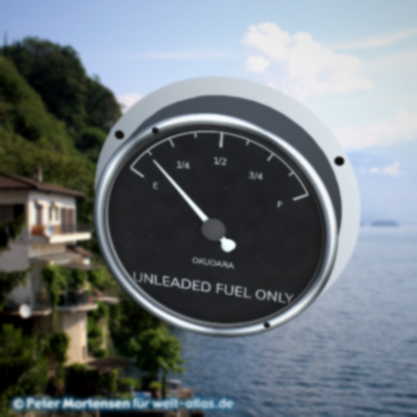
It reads **0.125**
